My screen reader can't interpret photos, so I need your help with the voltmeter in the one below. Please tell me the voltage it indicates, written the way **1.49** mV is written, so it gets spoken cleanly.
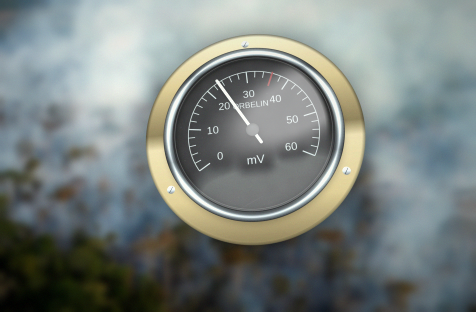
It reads **23** mV
